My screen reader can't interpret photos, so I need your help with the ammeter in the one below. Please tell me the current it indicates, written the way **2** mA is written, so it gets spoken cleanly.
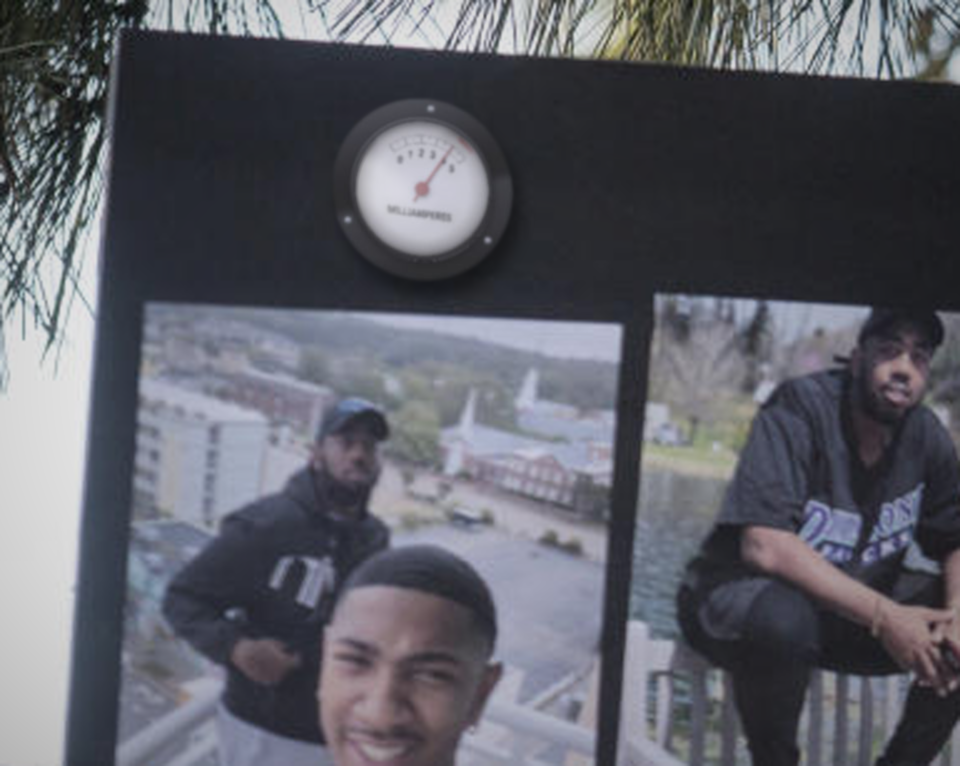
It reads **4** mA
